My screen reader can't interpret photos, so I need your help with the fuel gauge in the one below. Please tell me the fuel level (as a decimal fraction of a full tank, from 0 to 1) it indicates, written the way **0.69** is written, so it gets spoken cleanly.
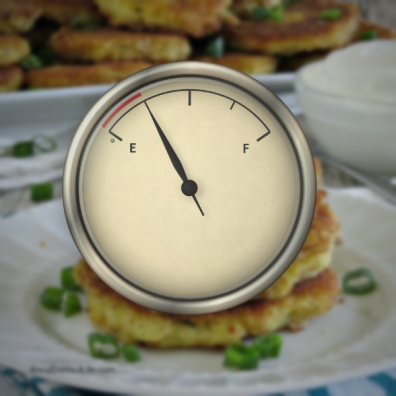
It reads **0.25**
